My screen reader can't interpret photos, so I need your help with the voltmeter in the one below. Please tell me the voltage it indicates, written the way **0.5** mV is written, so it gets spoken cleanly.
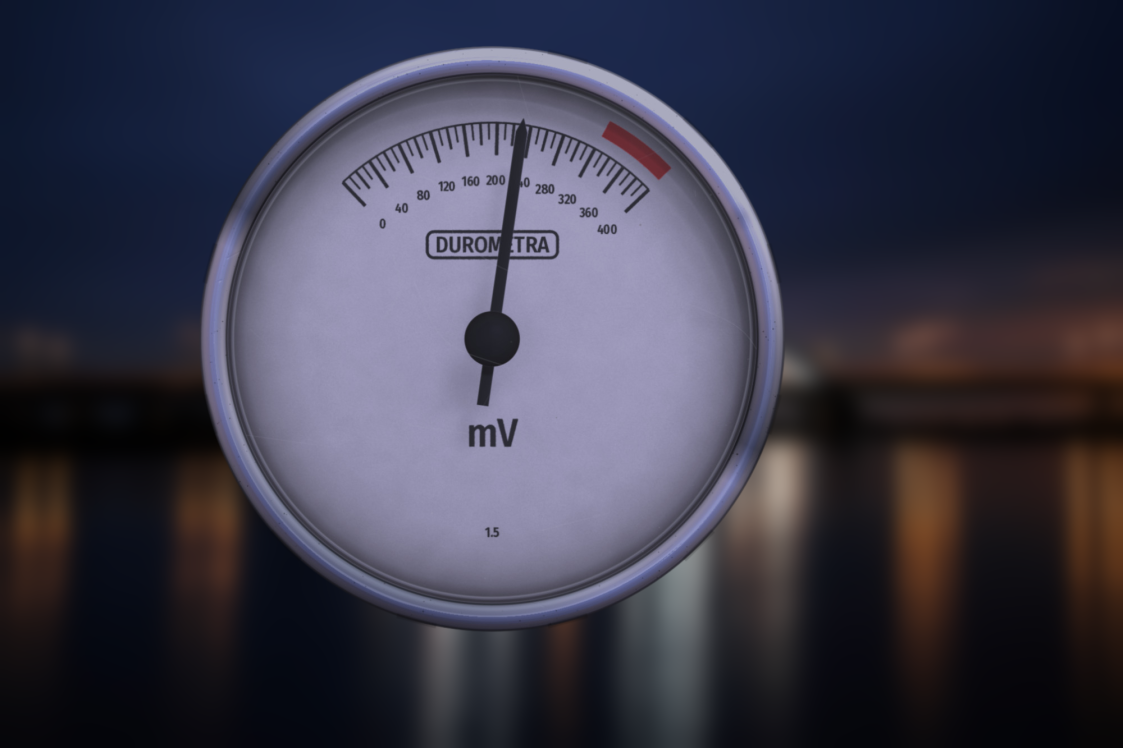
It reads **230** mV
